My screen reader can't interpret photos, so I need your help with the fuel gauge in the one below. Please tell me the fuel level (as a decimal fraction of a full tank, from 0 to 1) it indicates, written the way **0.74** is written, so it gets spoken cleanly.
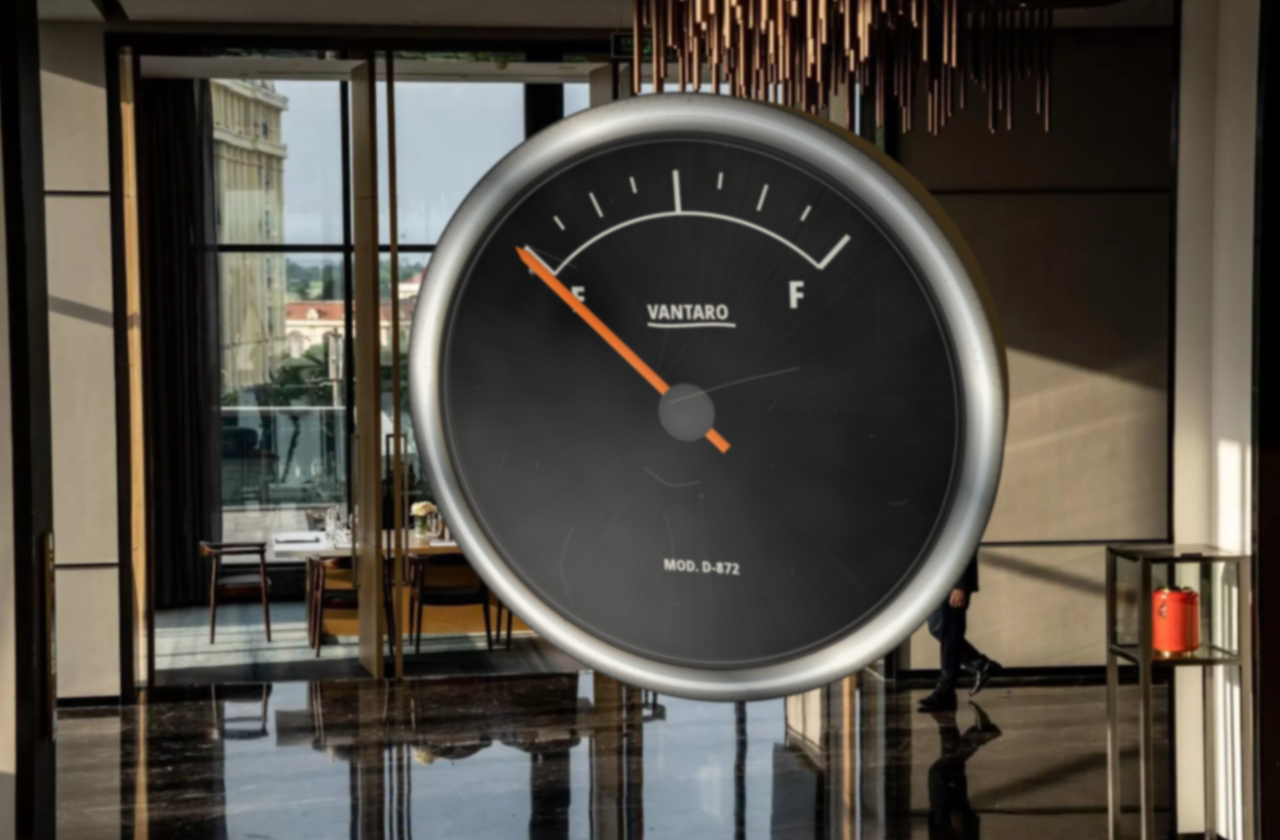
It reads **0**
